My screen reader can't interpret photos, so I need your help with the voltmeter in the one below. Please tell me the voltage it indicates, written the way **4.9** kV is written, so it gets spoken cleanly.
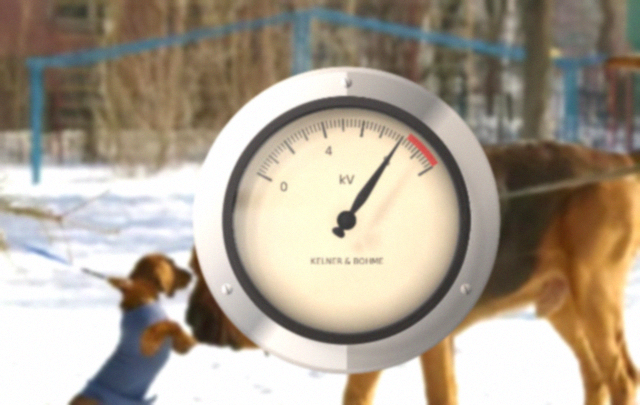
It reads **8** kV
